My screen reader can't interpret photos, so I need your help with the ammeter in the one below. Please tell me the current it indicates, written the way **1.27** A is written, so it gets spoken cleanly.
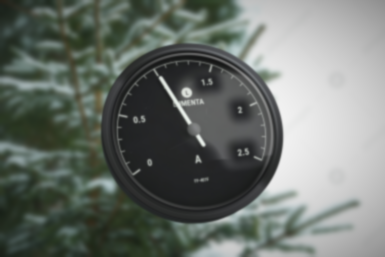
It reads **1** A
